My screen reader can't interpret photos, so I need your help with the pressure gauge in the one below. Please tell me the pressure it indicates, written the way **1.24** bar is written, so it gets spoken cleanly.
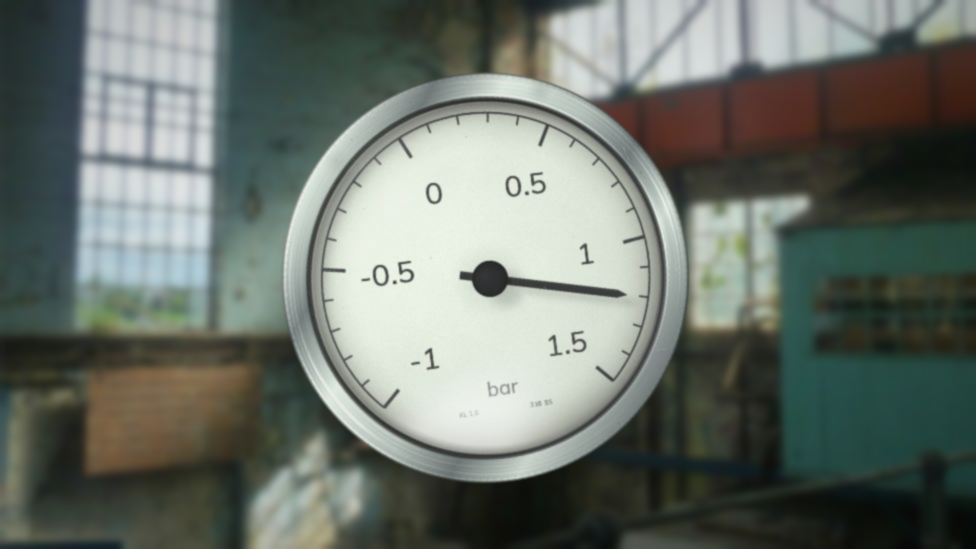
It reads **1.2** bar
